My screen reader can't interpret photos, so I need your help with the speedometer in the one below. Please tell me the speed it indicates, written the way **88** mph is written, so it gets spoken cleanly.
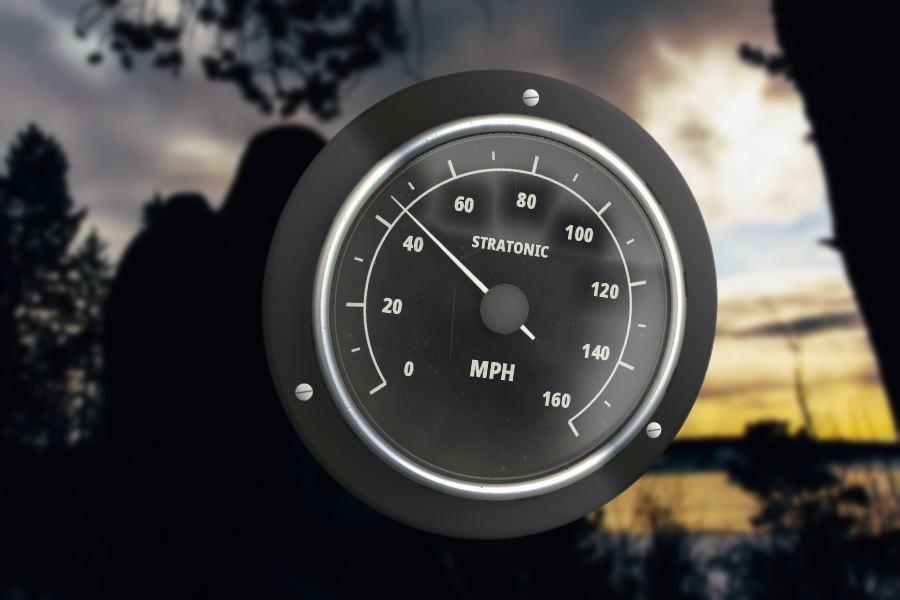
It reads **45** mph
